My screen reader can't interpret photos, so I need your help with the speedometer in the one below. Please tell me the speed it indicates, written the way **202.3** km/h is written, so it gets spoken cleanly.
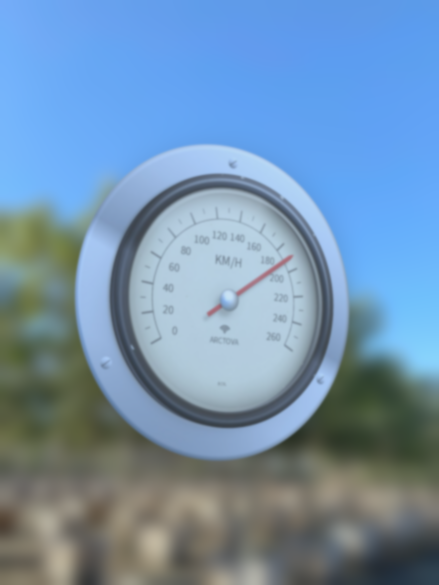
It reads **190** km/h
